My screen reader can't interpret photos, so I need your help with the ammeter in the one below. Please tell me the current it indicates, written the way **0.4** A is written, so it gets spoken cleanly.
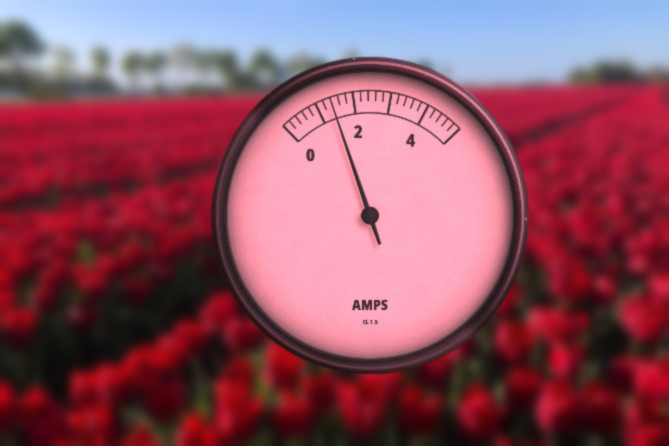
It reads **1.4** A
